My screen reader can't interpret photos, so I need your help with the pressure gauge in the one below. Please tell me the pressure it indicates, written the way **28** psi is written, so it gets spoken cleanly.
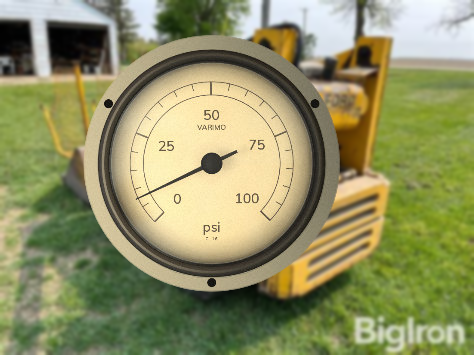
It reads **7.5** psi
